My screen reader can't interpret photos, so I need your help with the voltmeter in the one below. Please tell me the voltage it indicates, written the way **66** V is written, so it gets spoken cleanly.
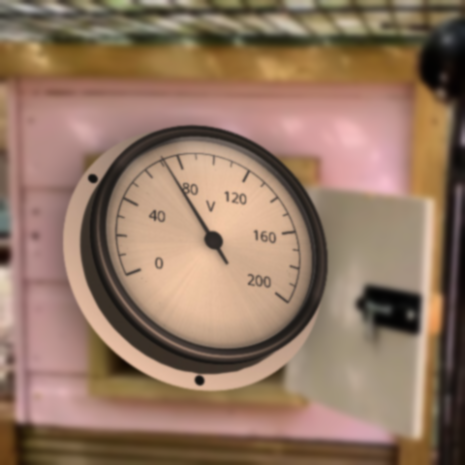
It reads **70** V
